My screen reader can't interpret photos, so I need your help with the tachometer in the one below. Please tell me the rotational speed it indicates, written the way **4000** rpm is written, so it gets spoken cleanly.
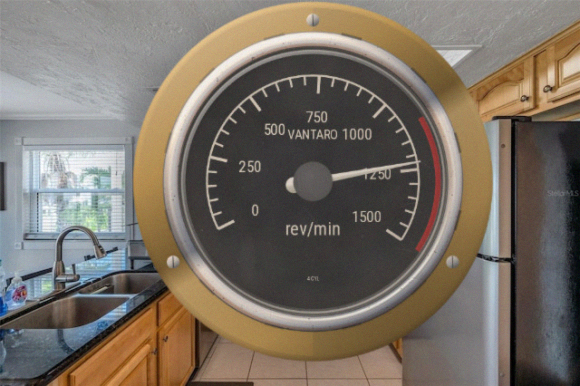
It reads **1225** rpm
